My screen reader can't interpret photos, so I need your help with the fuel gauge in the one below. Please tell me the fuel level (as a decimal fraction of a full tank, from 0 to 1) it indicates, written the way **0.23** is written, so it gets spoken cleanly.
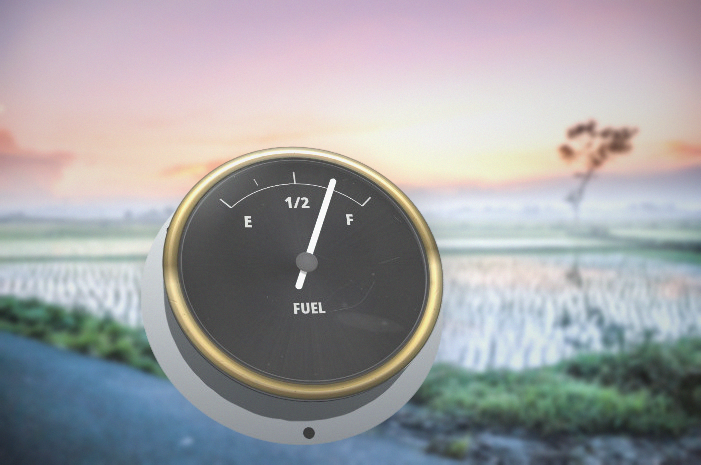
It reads **0.75**
